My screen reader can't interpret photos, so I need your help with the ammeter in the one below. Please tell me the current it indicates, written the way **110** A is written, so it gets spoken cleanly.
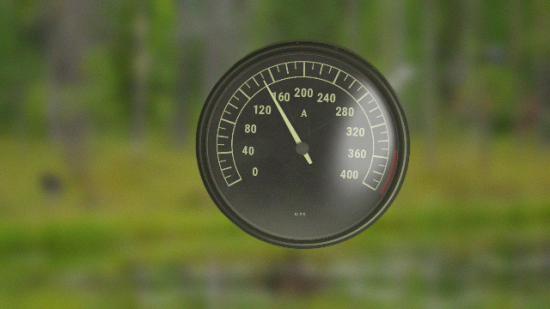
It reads **150** A
